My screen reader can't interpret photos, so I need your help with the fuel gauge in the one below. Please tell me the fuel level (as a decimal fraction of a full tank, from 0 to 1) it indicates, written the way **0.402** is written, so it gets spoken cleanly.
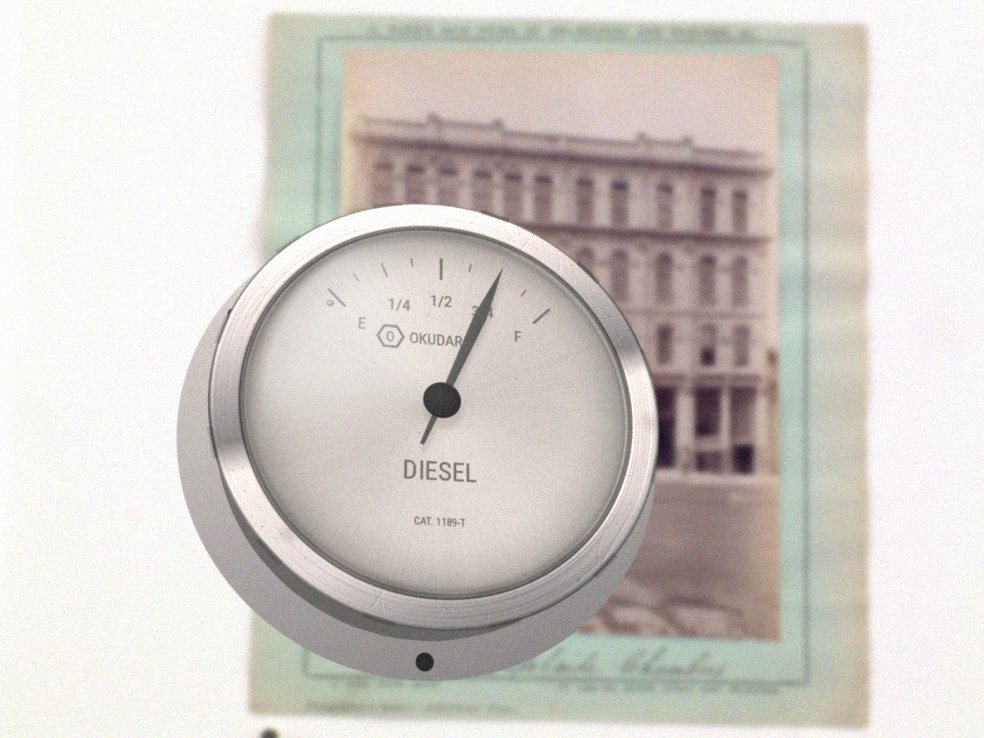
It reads **0.75**
